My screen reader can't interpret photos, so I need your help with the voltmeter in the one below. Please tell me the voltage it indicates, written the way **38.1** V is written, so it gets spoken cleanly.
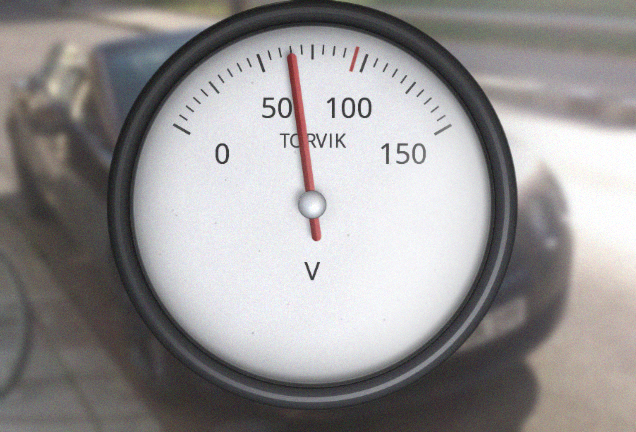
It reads **65** V
